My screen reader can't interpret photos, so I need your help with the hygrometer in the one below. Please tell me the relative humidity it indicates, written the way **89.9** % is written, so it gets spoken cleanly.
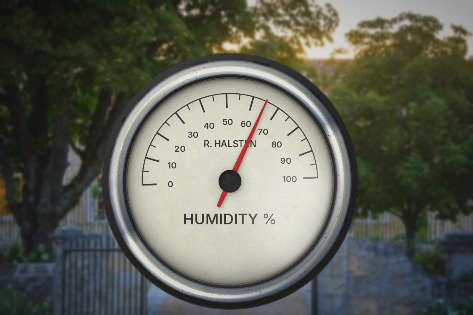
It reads **65** %
